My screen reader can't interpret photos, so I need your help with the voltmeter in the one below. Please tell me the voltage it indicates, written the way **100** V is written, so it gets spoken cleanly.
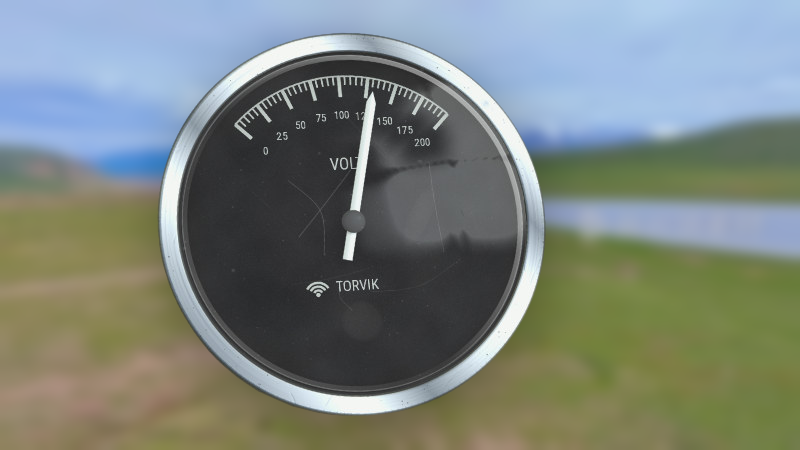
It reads **130** V
